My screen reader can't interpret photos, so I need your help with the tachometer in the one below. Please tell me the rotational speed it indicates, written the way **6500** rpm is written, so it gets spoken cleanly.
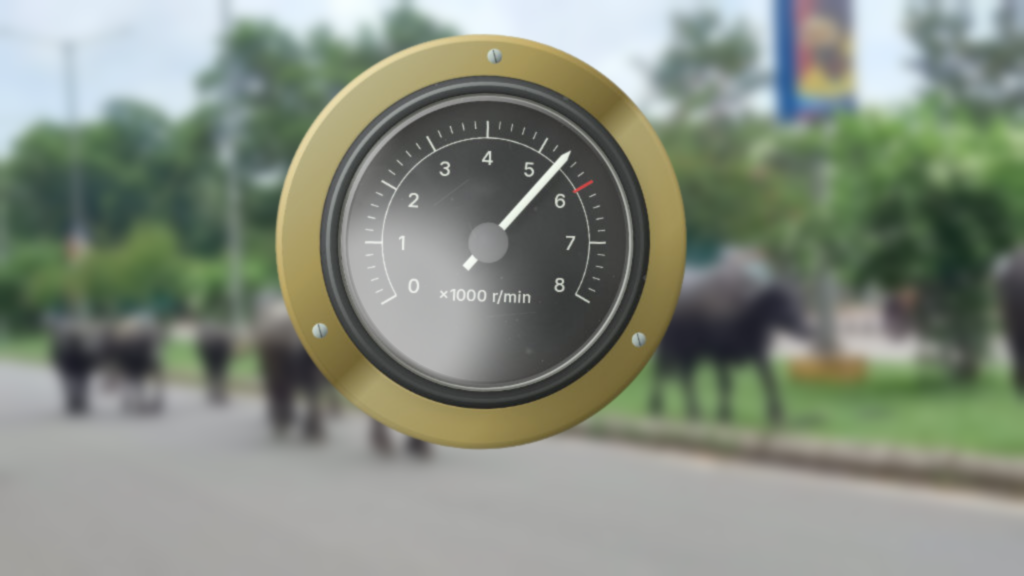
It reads **5400** rpm
